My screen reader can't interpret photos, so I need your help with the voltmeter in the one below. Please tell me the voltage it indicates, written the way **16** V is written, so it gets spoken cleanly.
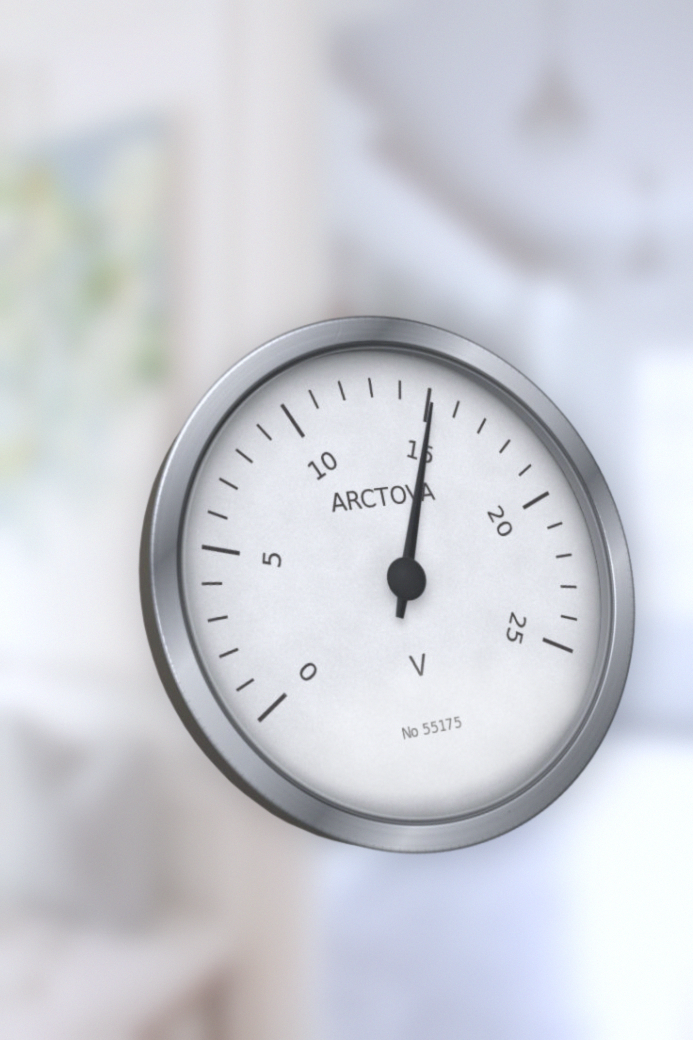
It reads **15** V
